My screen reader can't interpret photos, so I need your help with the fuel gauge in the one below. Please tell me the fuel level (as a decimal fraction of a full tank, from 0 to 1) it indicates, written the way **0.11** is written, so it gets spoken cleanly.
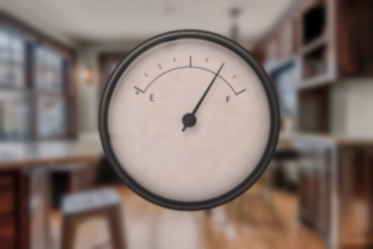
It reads **0.75**
